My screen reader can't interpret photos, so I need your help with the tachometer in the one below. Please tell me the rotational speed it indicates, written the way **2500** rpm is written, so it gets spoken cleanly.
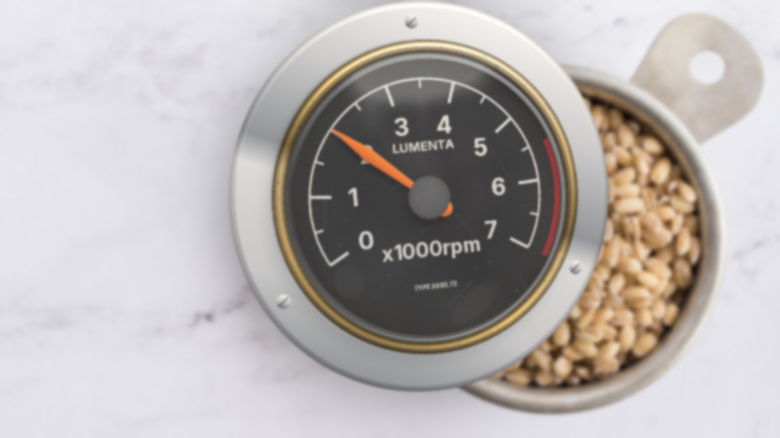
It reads **2000** rpm
